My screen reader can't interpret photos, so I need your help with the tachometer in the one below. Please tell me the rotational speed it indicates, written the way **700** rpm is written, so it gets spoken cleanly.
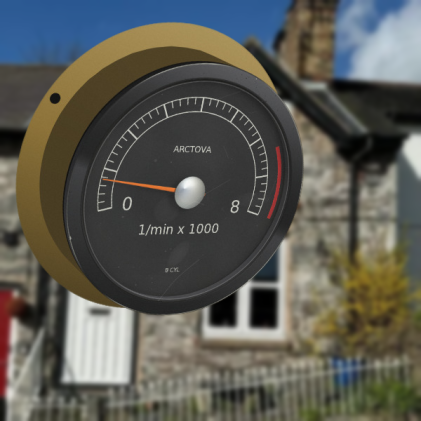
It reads **800** rpm
